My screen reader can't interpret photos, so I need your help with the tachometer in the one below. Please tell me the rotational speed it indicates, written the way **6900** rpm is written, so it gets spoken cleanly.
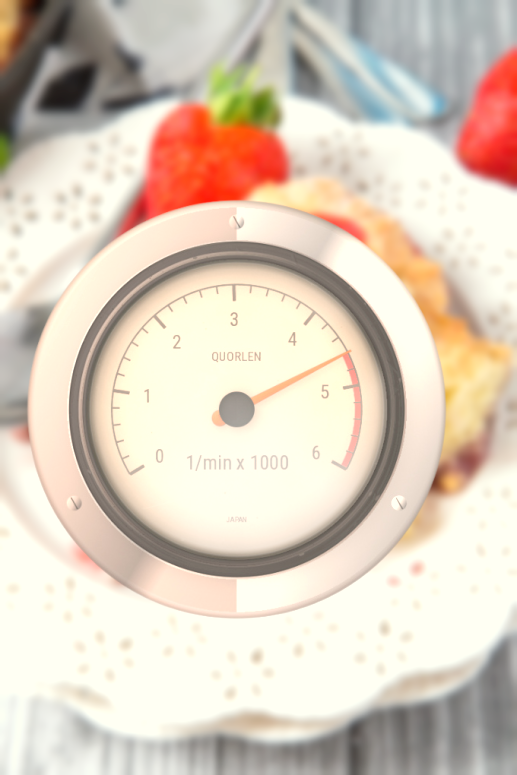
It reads **4600** rpm
